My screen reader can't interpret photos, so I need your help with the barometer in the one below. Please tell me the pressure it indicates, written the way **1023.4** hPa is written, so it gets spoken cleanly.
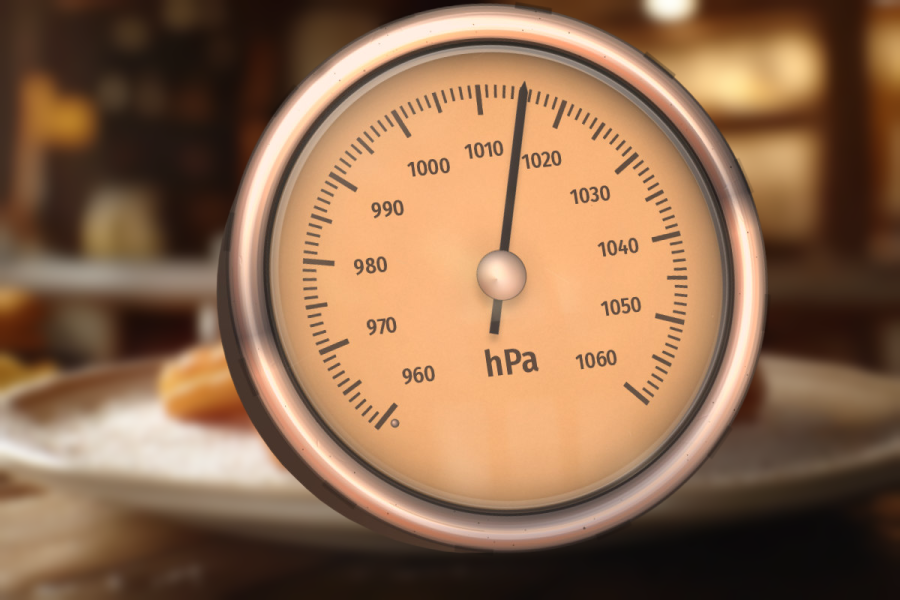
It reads **1015** hPa
